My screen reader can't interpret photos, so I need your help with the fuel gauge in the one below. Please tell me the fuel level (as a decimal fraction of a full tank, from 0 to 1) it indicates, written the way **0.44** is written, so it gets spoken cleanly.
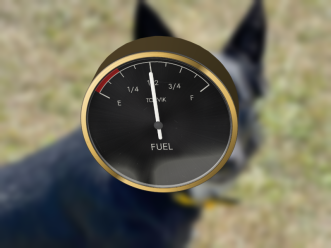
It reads **0.5**
